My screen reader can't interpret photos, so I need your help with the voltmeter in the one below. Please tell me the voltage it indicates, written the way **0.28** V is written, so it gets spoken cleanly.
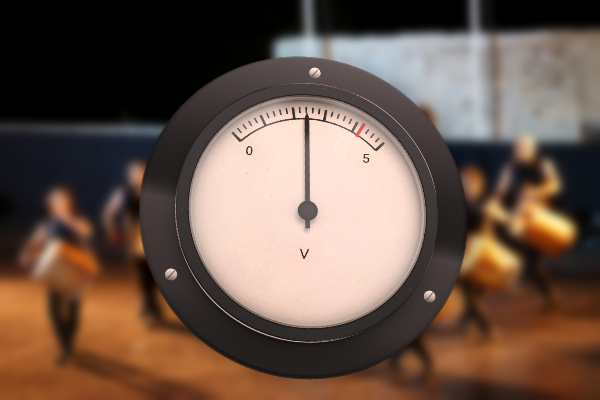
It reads **2.4** V
